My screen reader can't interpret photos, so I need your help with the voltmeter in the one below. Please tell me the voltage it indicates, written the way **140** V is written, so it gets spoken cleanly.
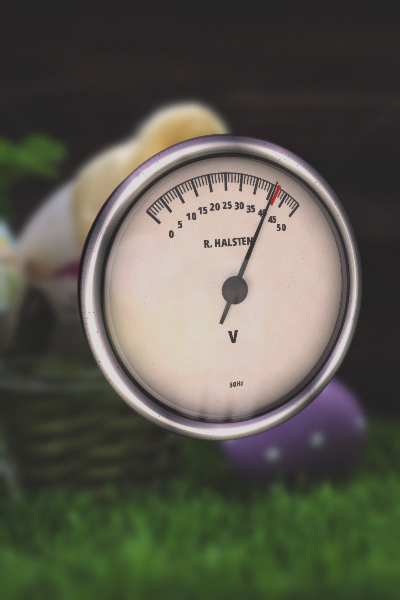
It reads **40** V
